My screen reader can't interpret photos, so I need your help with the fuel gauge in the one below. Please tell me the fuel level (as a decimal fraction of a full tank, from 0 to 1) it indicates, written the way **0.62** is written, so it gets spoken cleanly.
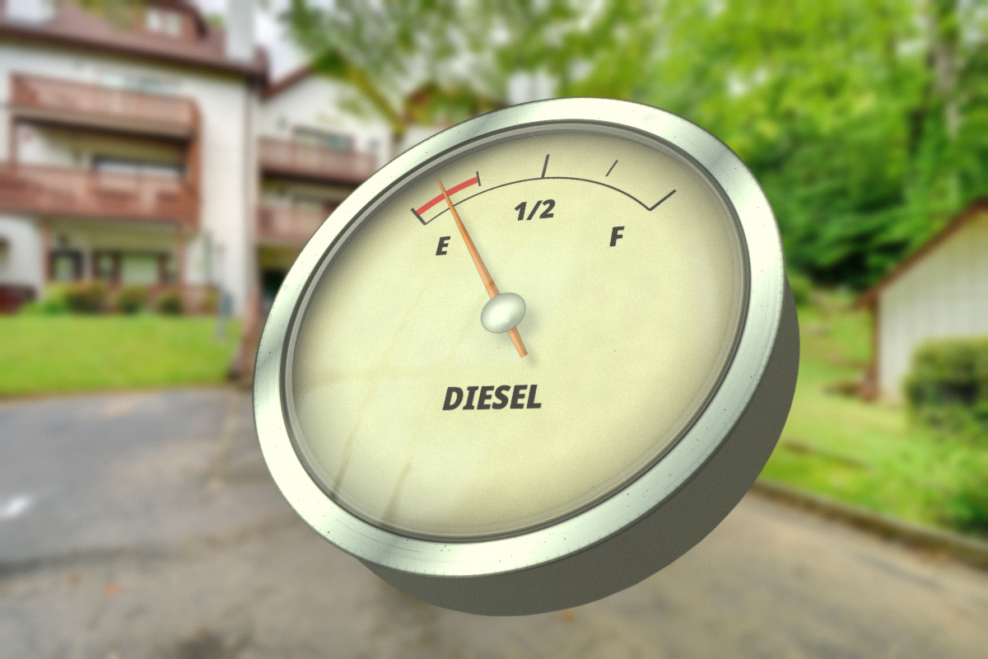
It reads **0.125**
